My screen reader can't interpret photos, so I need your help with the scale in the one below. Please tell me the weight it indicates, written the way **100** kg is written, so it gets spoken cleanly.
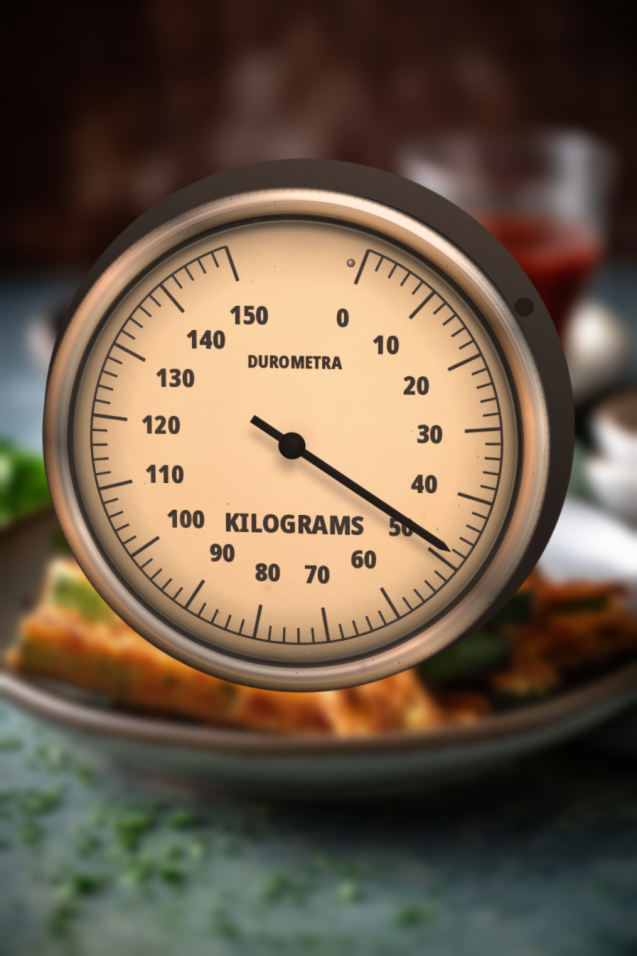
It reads **48** kg
